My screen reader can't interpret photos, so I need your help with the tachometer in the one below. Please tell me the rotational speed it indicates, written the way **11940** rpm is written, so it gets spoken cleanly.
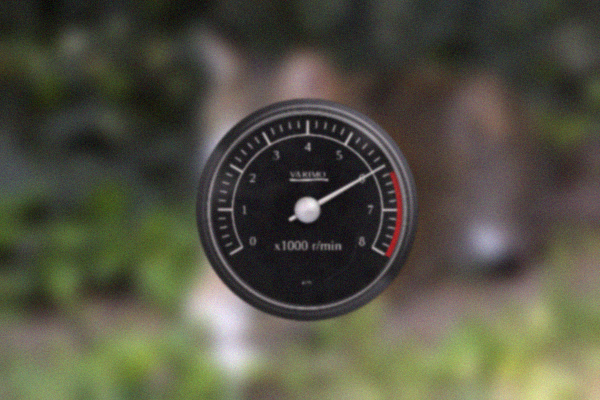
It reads **6000** rpm
